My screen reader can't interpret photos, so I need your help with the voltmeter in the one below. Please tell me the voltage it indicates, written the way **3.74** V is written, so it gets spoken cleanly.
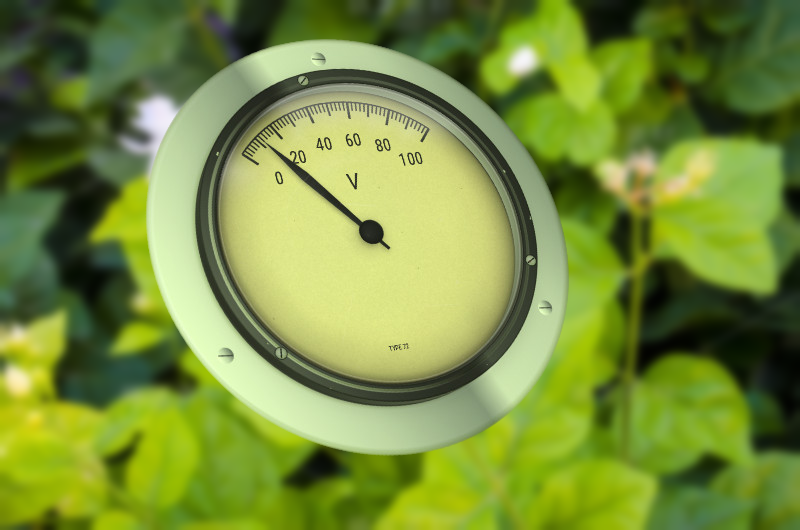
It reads **10** V
